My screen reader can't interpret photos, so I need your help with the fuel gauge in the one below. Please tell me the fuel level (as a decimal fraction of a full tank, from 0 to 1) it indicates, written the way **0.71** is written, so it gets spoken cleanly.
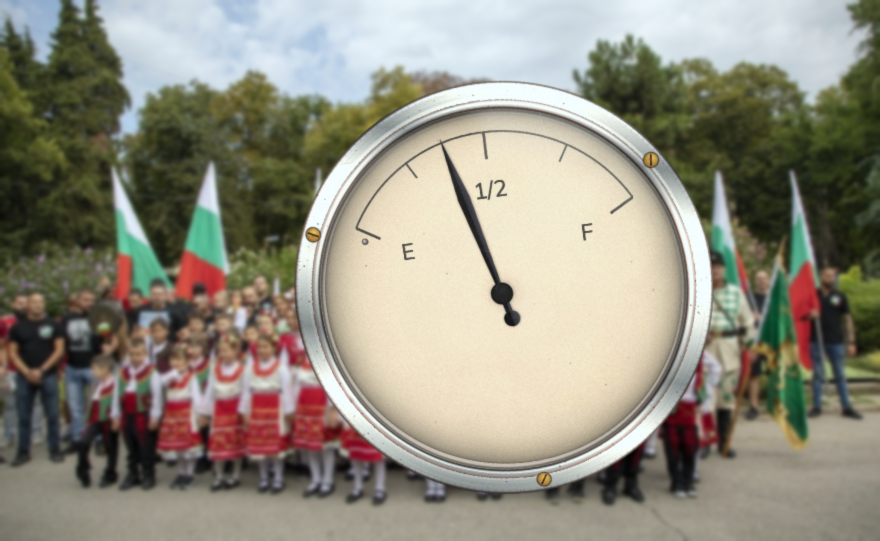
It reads **0.375**
